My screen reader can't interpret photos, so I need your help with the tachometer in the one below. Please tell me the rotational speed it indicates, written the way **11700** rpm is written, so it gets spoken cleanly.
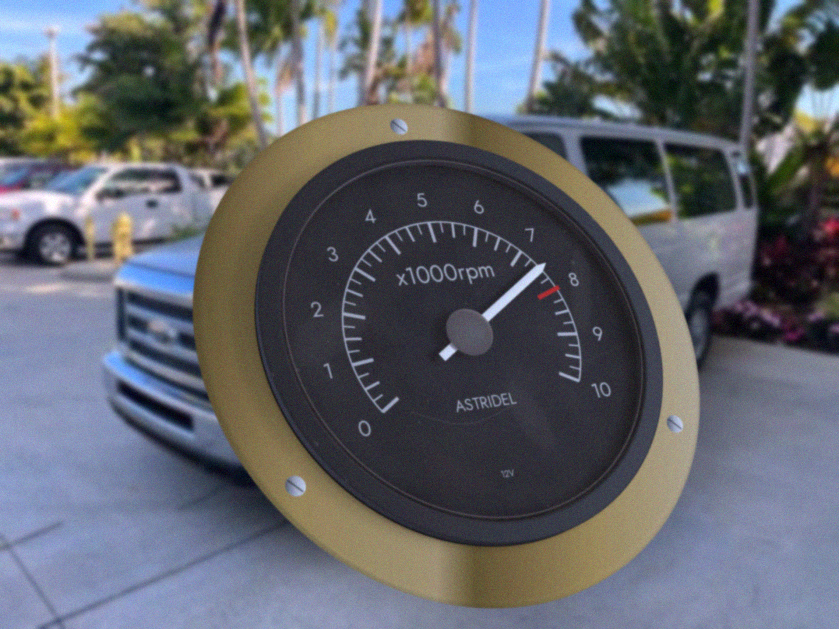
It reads **7500** rpm
